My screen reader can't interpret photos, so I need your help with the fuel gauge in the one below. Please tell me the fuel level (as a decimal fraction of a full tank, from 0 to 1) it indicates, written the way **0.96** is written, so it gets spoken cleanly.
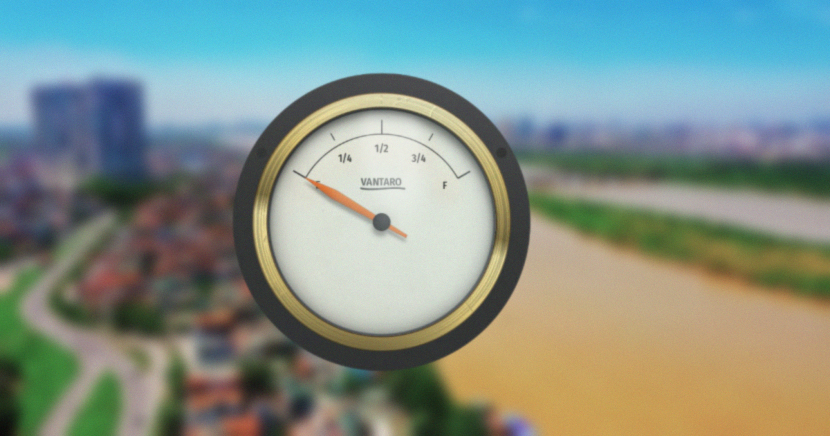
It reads **0**
